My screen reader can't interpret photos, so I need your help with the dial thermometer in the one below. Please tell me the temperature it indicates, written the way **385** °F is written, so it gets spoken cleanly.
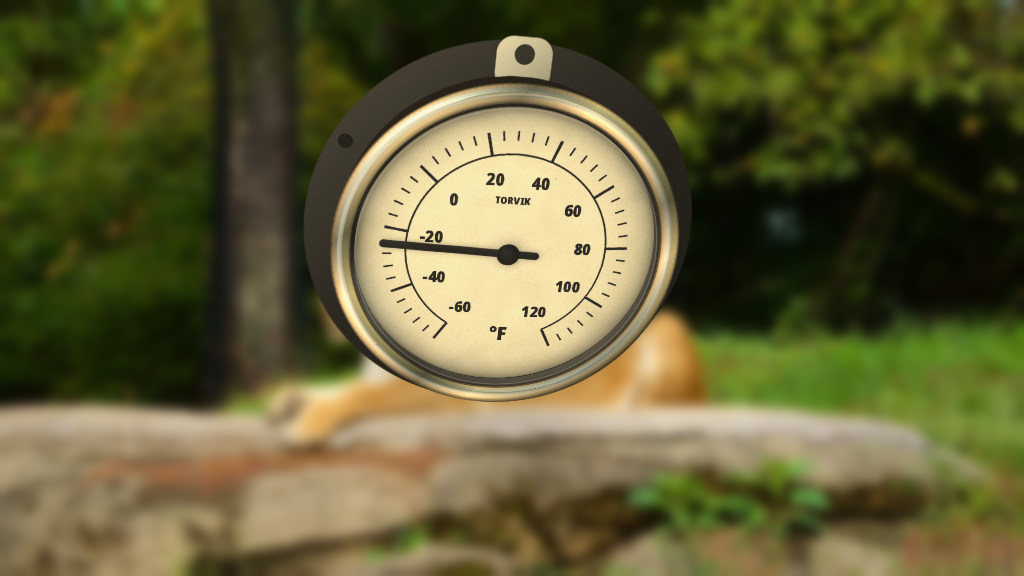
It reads **-24** °F
